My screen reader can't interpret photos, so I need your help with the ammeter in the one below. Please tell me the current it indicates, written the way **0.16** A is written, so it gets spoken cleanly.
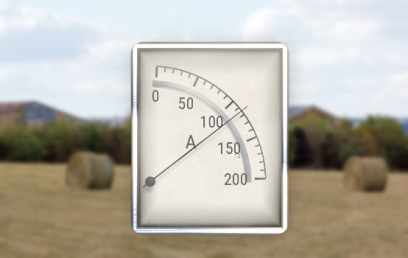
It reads **115** A
